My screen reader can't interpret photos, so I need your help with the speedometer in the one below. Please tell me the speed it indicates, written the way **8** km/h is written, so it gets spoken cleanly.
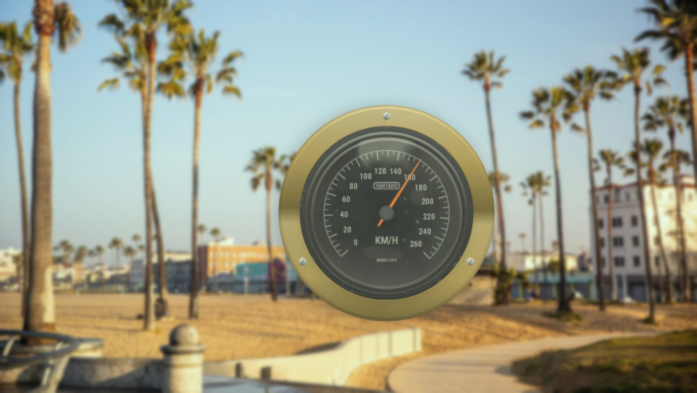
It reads **160** km/h
